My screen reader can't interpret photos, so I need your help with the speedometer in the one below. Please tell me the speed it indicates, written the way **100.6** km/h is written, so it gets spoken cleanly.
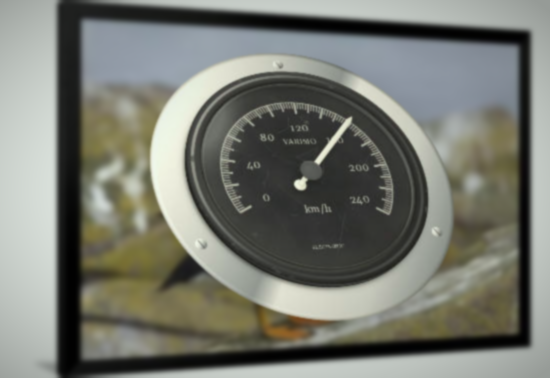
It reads **160** km/h
